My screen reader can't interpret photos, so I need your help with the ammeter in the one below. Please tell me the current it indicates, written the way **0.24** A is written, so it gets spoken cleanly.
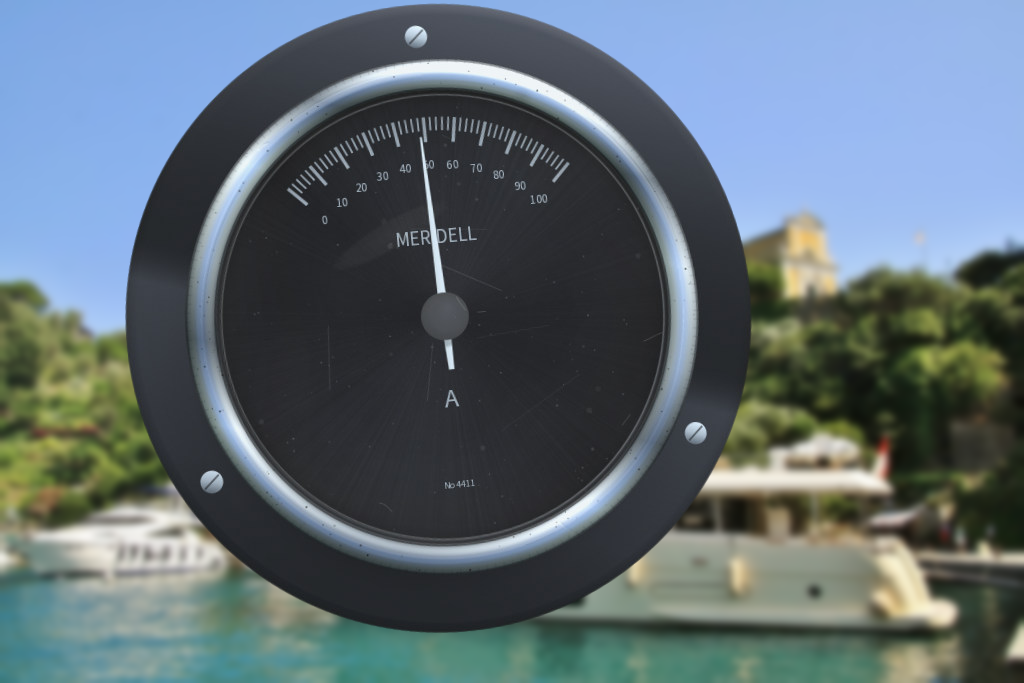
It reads **48** A
